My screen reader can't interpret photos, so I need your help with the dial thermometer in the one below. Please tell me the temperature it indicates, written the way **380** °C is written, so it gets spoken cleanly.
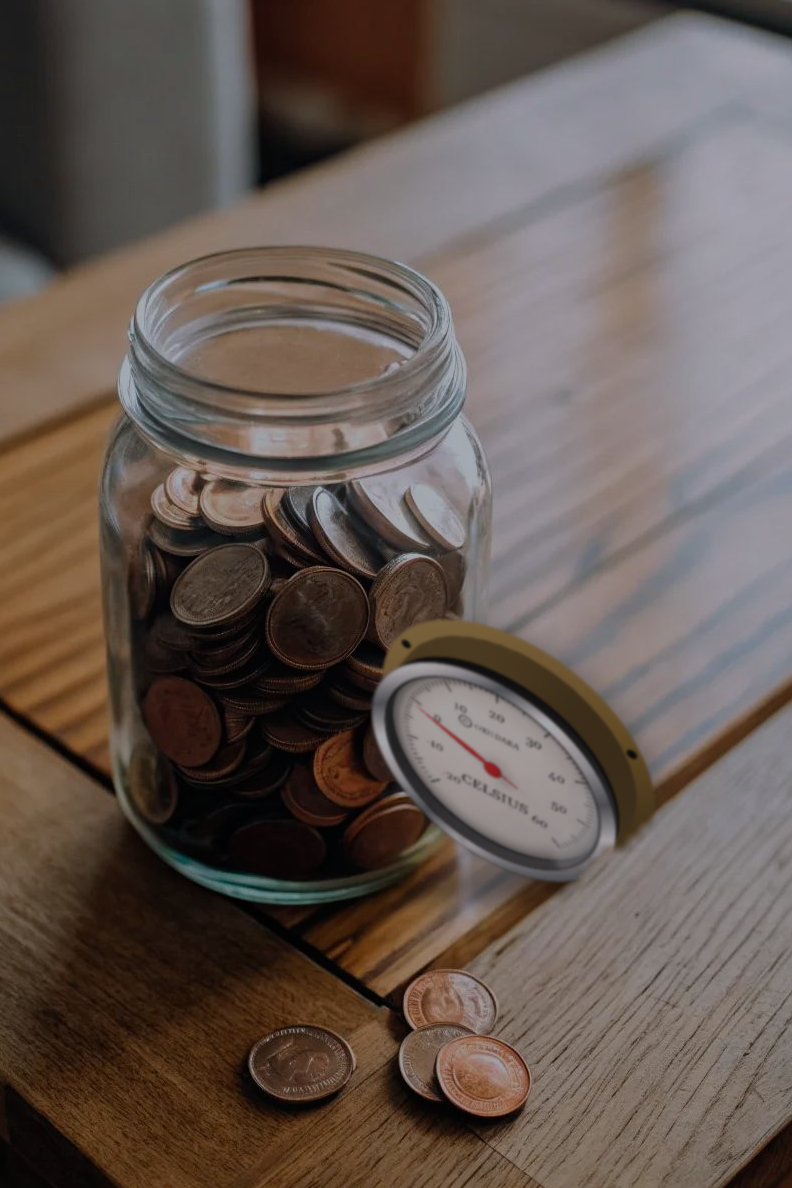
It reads **0** °C
